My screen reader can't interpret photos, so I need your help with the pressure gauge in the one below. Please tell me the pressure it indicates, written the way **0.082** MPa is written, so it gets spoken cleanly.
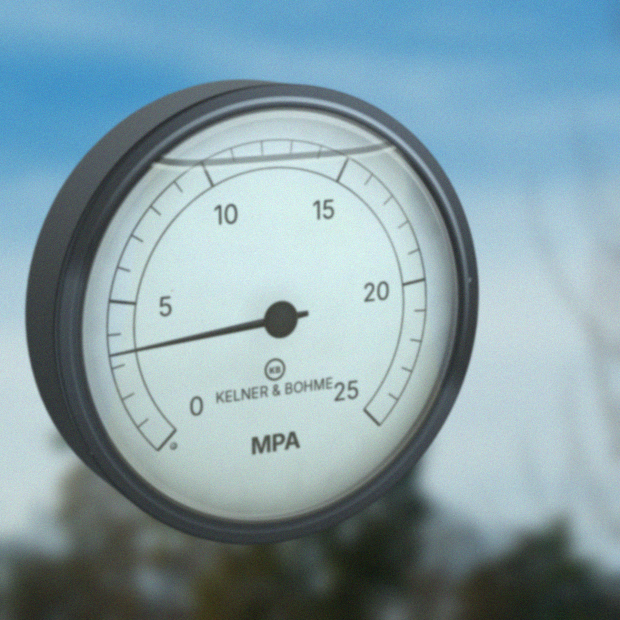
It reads **3.5** MPa
